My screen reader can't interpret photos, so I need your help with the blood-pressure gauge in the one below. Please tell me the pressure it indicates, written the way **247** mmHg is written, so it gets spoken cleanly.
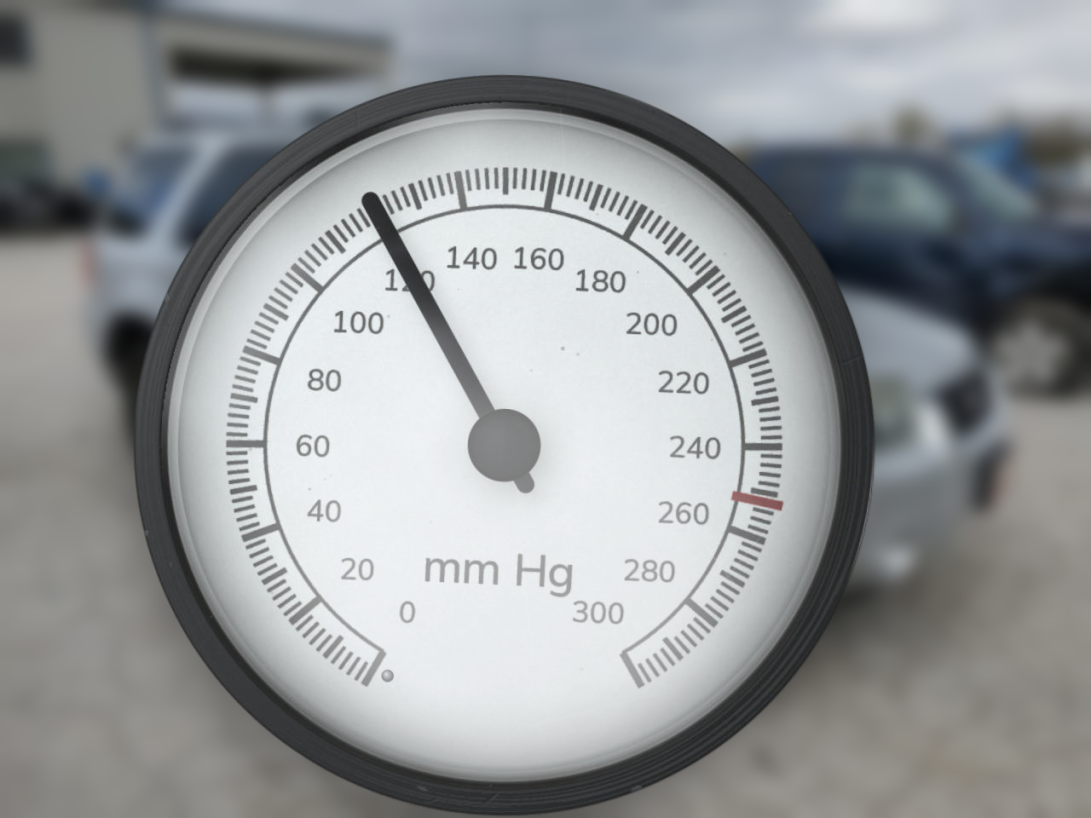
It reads **121** mmHg
